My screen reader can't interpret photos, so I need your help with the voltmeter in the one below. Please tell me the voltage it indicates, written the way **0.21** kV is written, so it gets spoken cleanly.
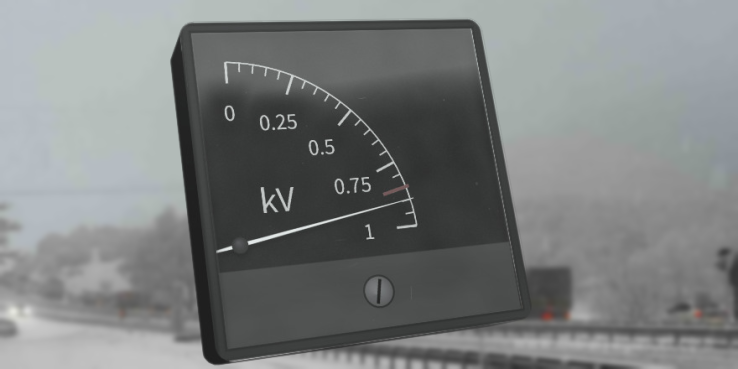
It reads **0.9** kV
